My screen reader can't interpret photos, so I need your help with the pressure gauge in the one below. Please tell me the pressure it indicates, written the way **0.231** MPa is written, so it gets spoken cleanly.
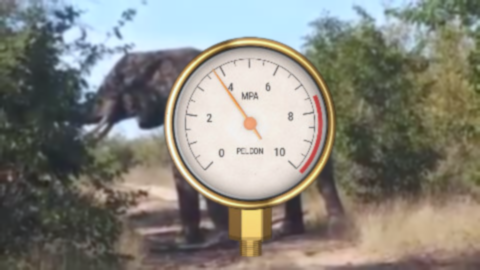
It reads **3.75** MPa
